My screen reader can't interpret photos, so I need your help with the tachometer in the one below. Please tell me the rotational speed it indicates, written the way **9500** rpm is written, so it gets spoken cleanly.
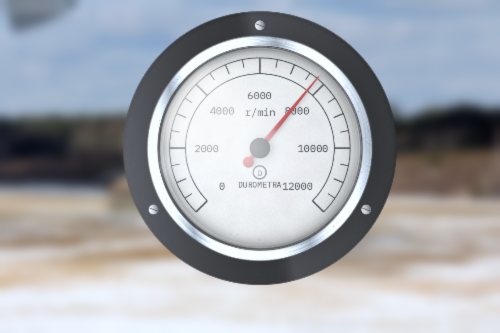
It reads **7750** rpm
